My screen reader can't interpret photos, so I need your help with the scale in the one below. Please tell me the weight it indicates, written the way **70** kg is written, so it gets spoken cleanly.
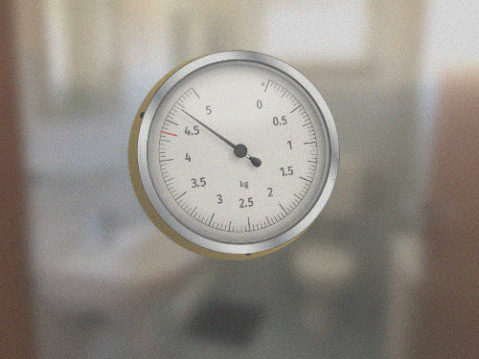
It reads **4.7** kg
